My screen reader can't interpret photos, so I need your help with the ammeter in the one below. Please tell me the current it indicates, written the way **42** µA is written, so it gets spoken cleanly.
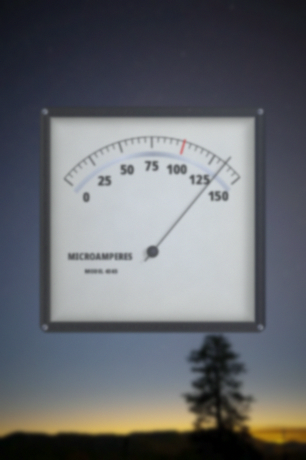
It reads **135** µA
